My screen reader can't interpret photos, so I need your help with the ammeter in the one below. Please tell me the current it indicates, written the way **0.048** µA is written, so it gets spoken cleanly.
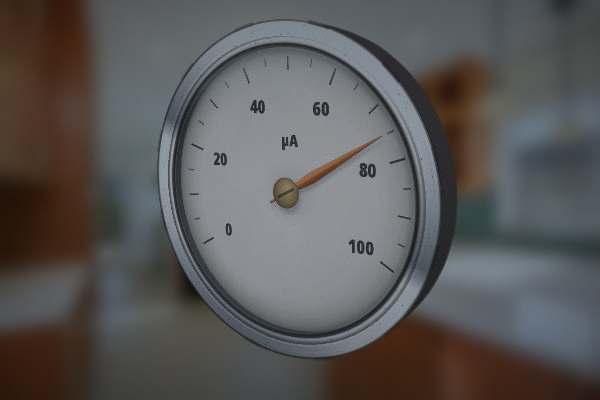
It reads **75** µA
